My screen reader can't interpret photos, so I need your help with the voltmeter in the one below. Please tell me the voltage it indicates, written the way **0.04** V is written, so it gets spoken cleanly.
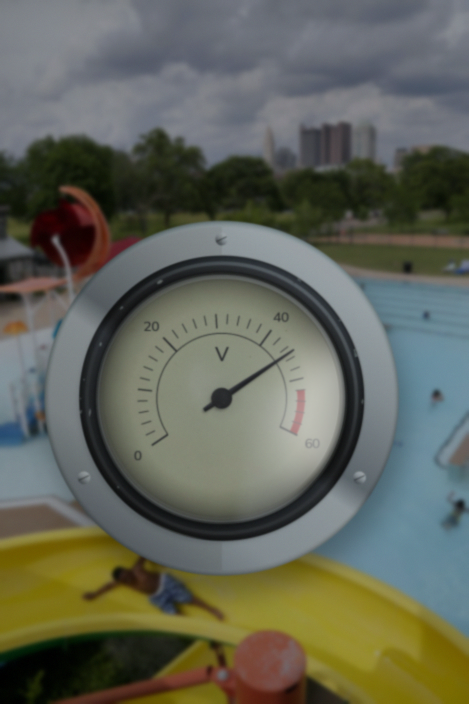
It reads **45** V
